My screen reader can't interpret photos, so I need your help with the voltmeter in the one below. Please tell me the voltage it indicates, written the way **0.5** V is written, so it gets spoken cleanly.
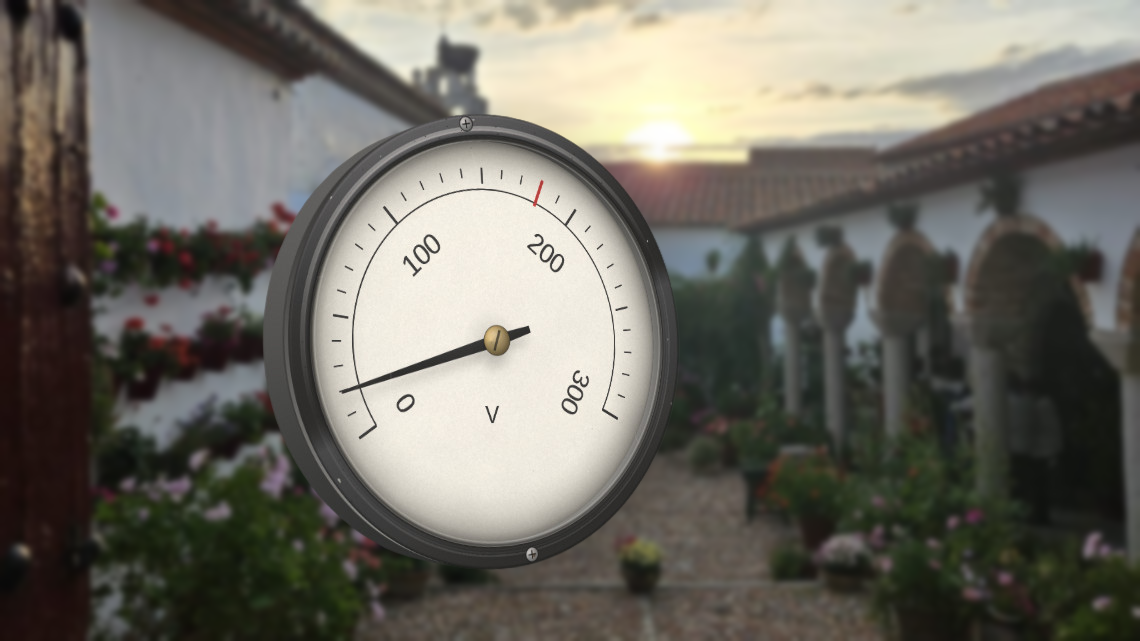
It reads **20** V
